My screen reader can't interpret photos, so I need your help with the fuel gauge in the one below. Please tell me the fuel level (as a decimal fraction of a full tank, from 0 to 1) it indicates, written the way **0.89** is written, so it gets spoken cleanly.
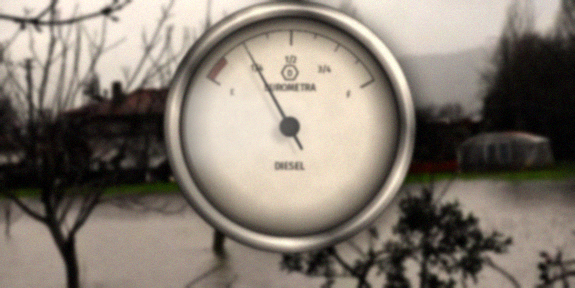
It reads **0.25**
